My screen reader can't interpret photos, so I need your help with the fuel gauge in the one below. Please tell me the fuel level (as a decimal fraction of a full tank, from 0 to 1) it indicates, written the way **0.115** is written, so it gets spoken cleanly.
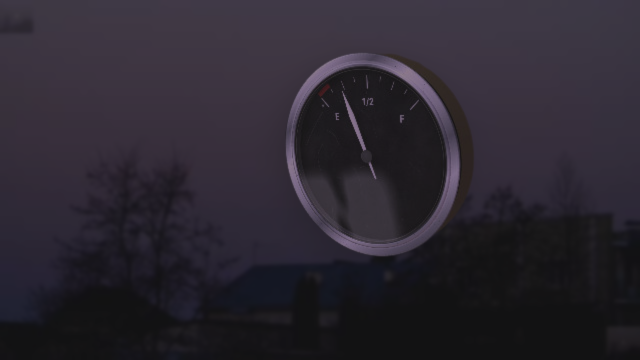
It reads **0.25**
